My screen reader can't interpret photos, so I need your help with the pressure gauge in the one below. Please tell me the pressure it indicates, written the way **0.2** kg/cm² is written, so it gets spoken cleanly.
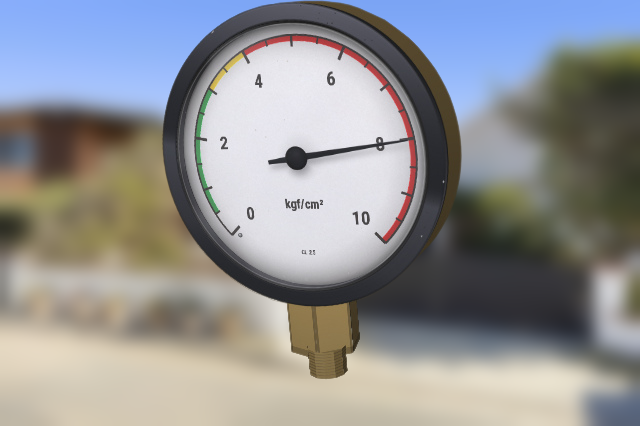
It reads **8** kg/cm²
